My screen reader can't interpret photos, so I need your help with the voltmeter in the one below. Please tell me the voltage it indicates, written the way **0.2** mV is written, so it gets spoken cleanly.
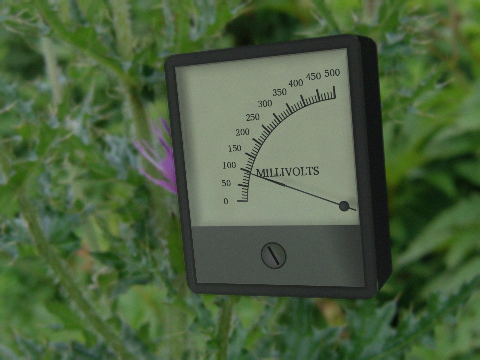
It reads **100** mV
